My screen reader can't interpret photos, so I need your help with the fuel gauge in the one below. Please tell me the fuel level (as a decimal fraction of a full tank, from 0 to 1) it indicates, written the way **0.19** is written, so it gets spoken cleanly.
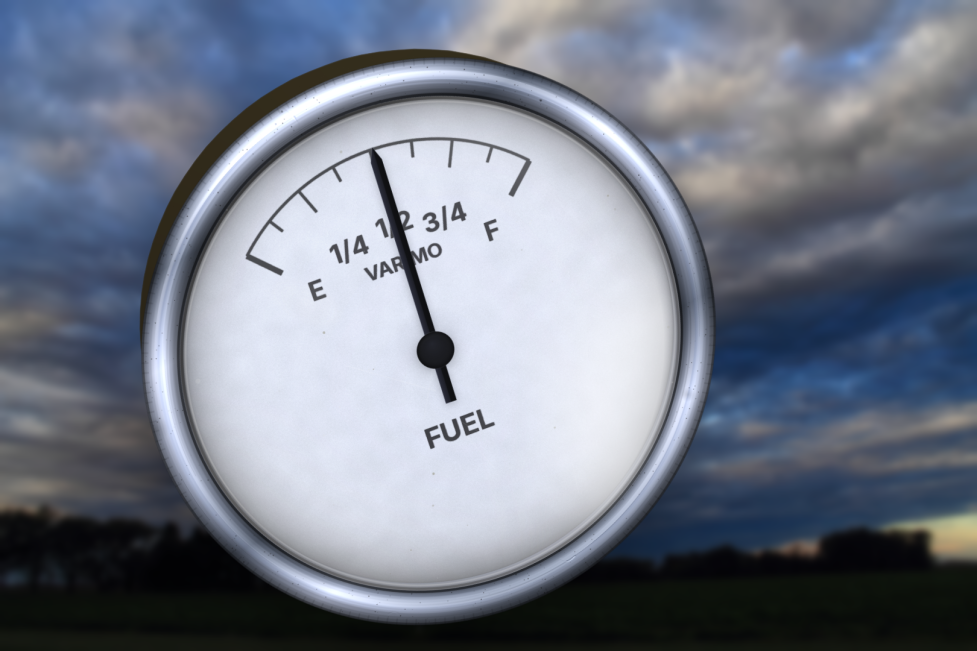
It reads **0.5**
